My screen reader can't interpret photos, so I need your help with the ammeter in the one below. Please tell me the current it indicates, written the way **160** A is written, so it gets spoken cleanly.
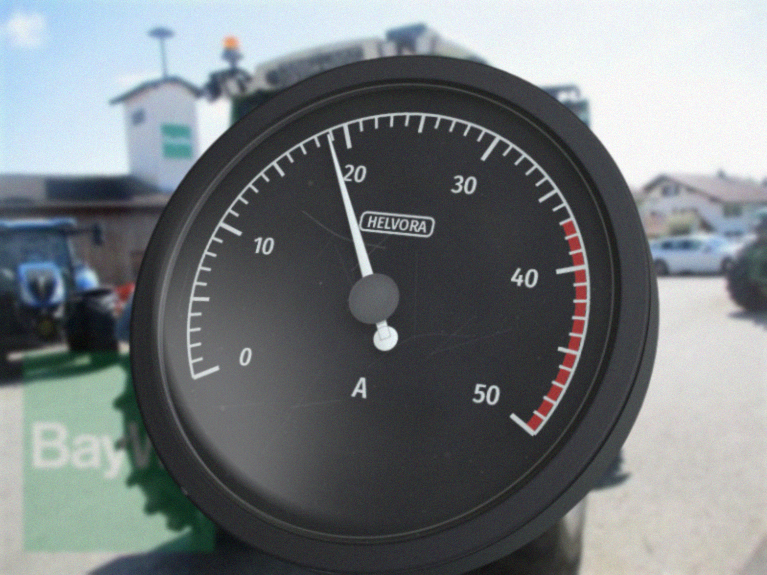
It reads **19** A
